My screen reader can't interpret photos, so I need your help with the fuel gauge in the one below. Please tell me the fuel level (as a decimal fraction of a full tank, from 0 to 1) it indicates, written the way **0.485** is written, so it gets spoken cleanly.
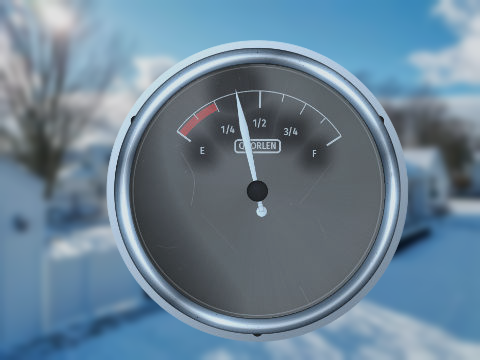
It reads **0.375**
